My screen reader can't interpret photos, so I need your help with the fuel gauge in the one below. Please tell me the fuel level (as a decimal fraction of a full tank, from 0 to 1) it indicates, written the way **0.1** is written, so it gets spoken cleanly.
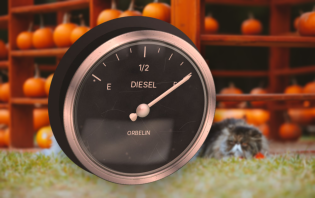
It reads **1**
